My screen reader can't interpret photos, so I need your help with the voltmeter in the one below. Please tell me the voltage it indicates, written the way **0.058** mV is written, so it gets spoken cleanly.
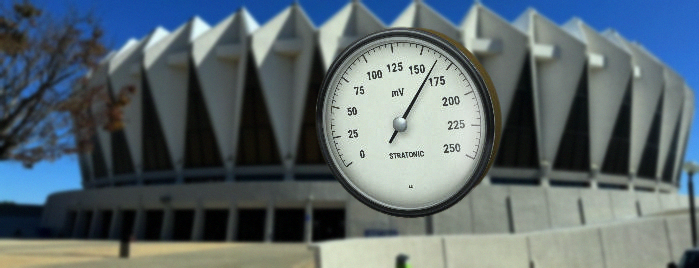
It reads **165** mV
